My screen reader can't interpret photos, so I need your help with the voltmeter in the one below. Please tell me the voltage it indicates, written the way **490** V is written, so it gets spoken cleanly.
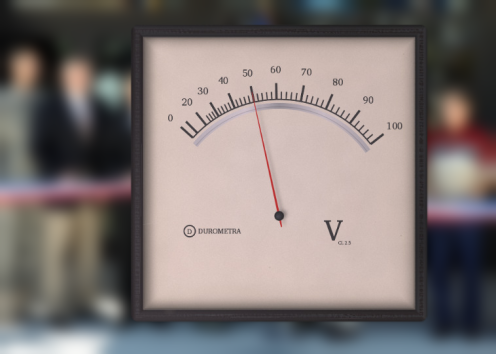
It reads **50** V
